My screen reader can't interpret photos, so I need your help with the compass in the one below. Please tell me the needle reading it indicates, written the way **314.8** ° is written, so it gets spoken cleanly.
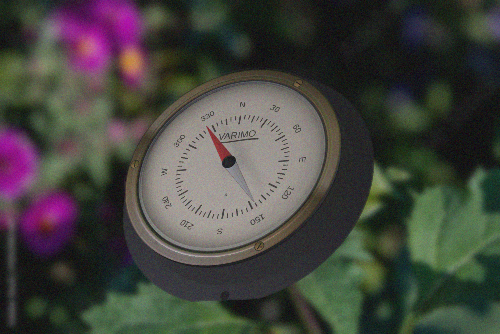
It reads **325** °
